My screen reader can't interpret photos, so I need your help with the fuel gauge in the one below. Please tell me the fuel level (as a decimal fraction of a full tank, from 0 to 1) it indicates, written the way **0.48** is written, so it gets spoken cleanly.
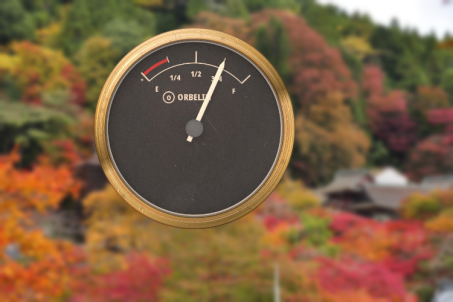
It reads **0.75**
